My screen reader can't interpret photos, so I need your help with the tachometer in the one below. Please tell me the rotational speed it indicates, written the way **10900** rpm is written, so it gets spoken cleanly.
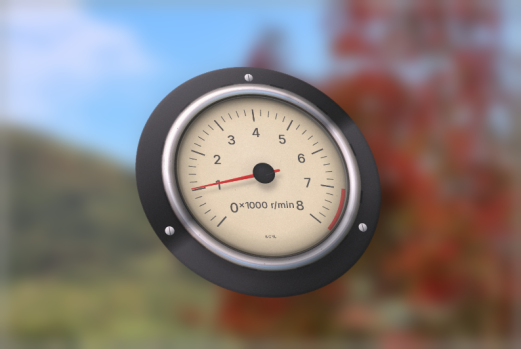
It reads **1000** rpm
